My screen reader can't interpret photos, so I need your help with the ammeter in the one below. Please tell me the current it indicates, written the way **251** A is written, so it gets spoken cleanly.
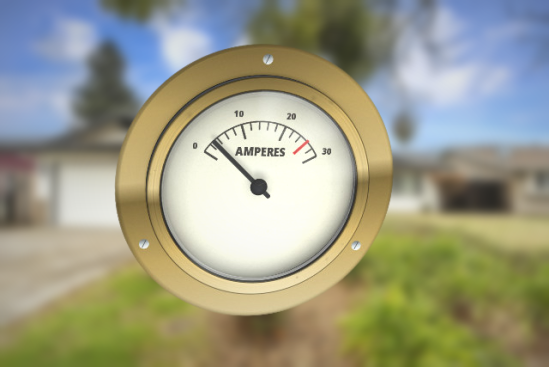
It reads **3** A
